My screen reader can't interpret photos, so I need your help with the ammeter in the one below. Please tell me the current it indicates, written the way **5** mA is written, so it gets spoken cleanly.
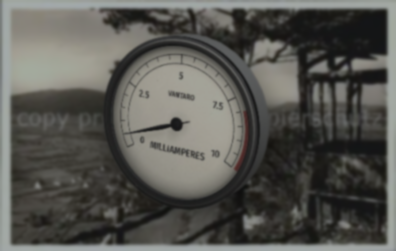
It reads **0.5** mA
